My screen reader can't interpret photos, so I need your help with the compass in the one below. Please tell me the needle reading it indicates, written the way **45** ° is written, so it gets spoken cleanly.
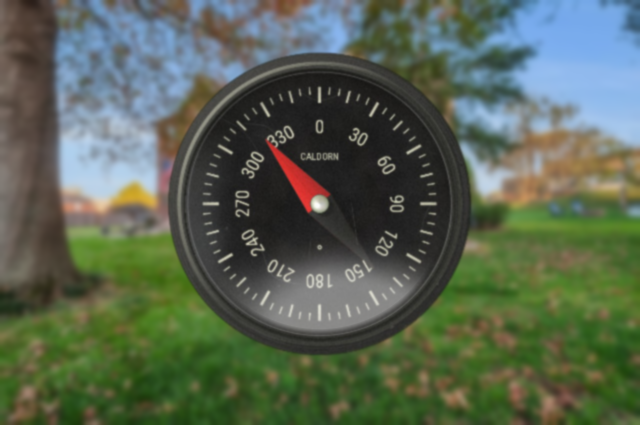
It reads **320** °
